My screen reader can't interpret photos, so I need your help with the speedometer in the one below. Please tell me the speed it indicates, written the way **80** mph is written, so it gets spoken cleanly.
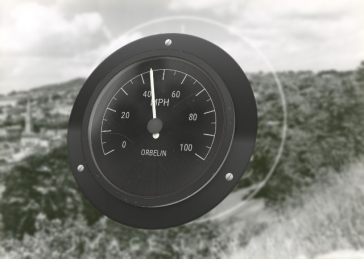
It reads **45** mph
